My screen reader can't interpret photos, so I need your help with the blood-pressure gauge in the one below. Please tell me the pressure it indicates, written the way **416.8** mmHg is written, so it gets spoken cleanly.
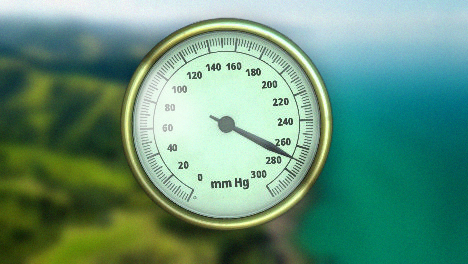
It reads **270** mmHg
